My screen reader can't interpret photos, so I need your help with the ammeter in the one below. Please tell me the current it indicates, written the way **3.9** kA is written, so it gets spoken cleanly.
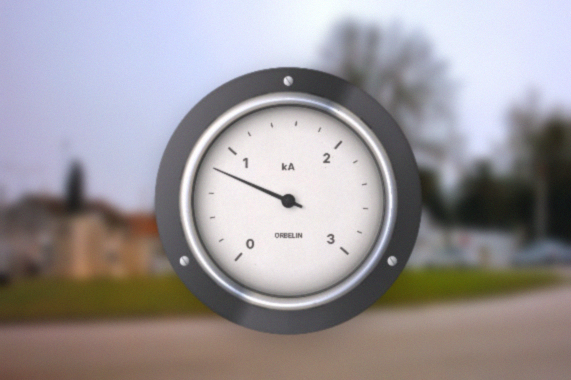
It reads **0.8** kA
